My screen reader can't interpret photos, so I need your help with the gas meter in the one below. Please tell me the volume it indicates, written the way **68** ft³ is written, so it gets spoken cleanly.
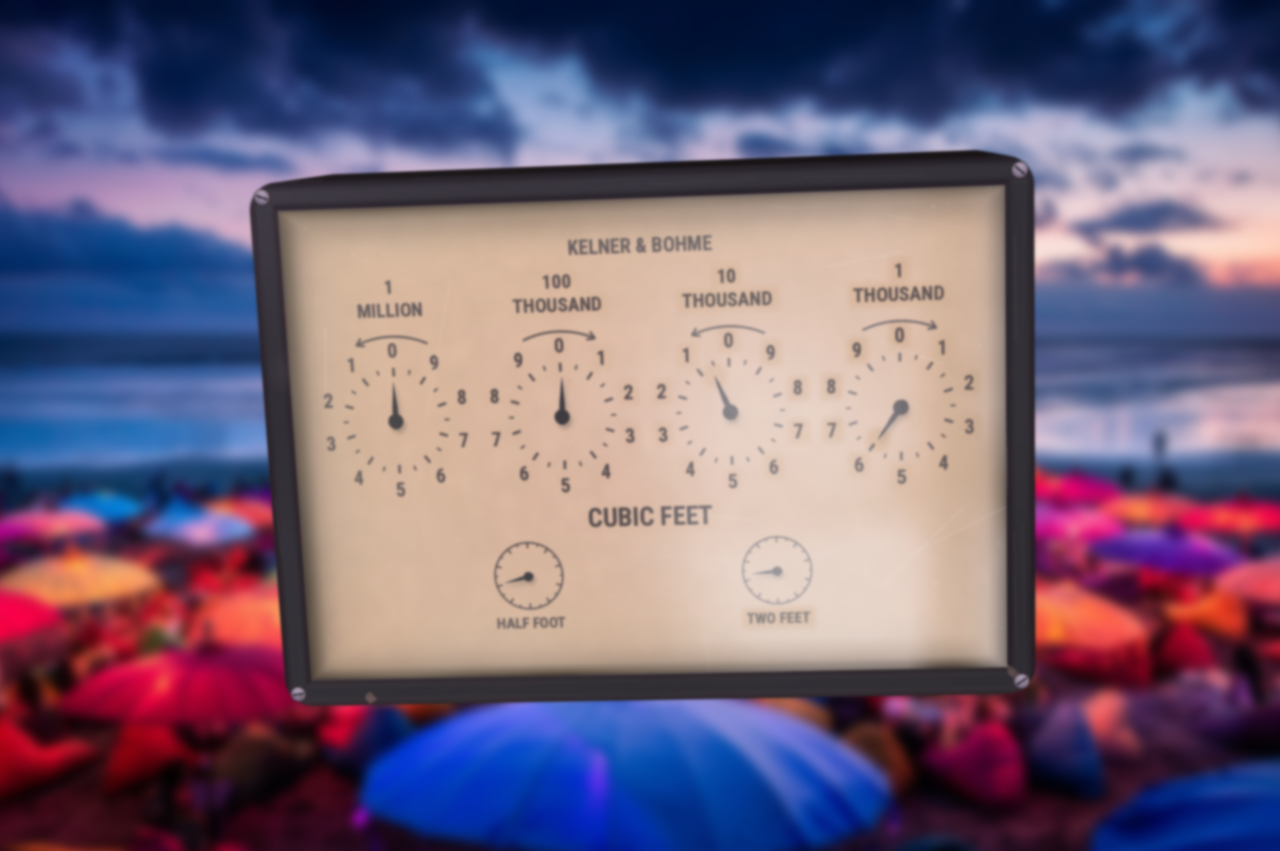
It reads **600** ft³
